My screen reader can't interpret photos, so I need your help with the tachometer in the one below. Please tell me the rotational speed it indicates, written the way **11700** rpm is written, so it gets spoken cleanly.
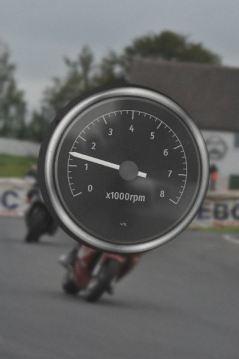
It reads **1400** rpm
